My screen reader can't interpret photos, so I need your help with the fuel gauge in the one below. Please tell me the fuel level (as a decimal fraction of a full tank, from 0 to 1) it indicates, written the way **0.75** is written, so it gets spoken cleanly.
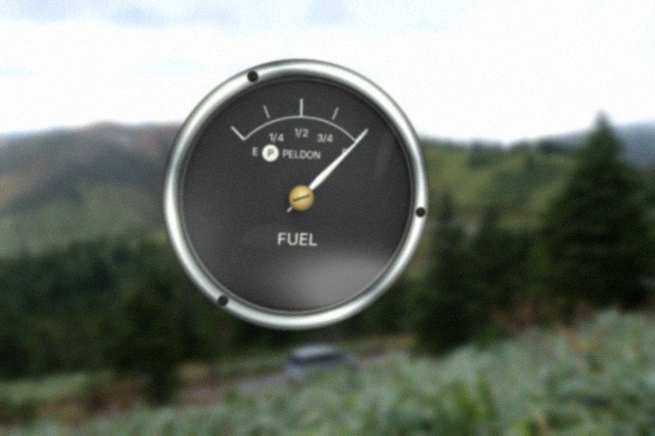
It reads **1**
